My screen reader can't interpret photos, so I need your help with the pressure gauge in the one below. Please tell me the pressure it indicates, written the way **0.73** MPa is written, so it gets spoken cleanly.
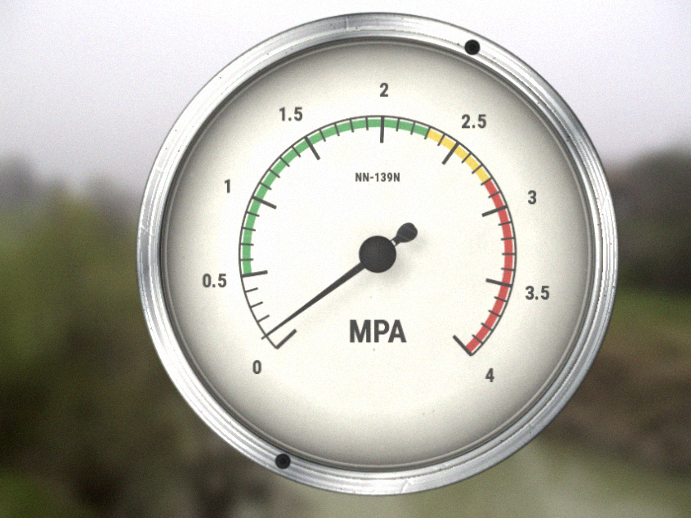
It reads **0.1** MPa
